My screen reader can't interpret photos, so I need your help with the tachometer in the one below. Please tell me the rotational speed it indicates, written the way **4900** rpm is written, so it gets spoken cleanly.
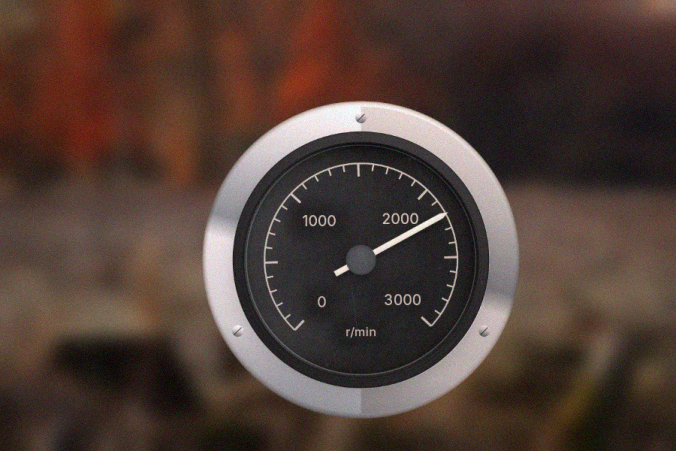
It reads **2200** rpm
